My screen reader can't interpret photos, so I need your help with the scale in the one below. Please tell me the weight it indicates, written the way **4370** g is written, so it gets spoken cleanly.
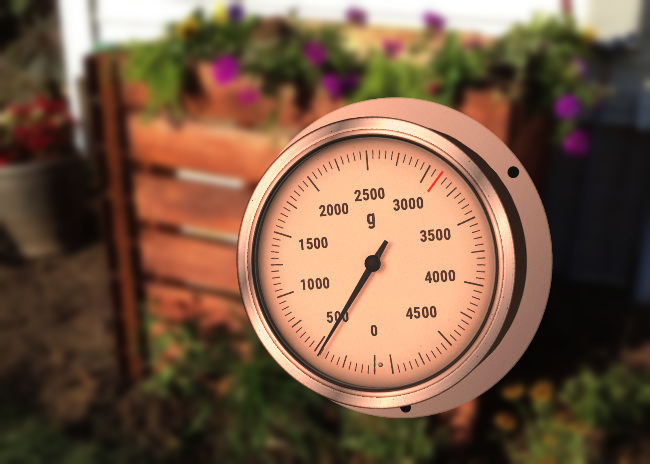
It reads **450** g
